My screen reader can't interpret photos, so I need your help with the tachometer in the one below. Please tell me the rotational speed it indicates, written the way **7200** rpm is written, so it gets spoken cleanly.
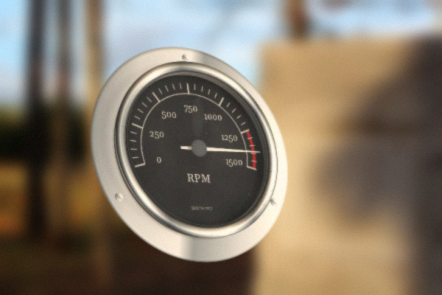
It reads **1400** rpm
